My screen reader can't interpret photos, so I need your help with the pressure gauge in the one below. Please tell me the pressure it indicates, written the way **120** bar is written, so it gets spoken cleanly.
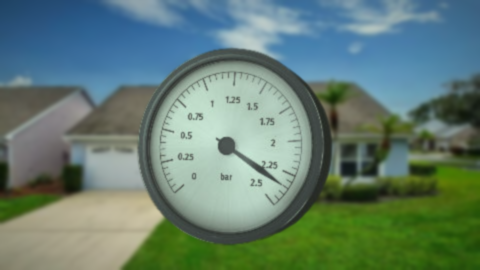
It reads **2.35** bar
